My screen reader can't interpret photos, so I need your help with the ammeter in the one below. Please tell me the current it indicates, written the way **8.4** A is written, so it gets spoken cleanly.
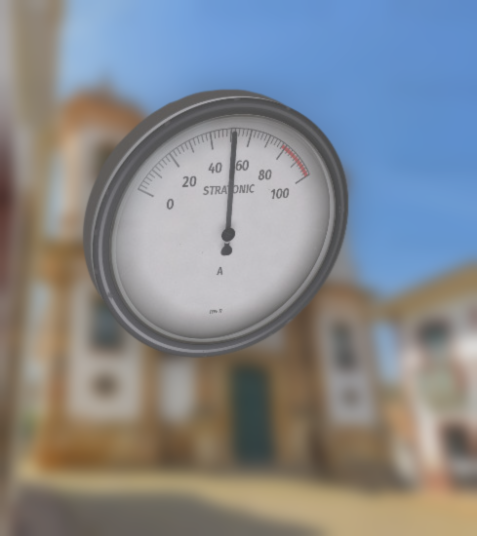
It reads **50** A
